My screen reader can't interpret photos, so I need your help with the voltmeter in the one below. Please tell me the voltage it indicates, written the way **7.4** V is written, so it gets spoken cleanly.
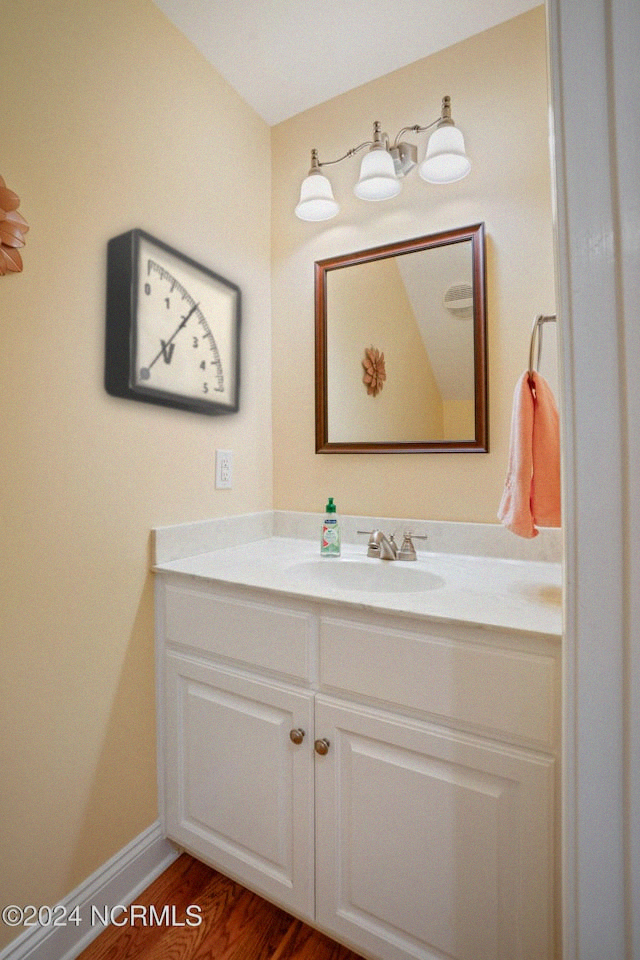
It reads **2** V
